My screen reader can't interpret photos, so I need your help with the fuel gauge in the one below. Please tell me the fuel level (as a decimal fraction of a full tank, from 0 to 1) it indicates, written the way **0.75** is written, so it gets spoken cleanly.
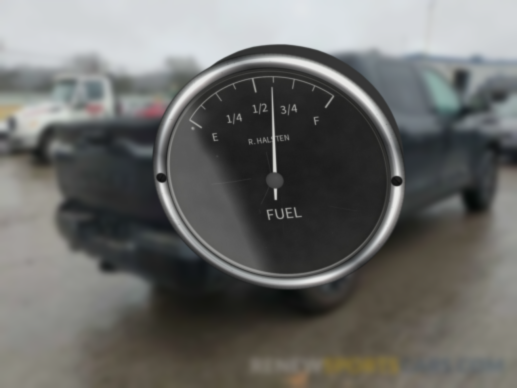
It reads **0.625**
